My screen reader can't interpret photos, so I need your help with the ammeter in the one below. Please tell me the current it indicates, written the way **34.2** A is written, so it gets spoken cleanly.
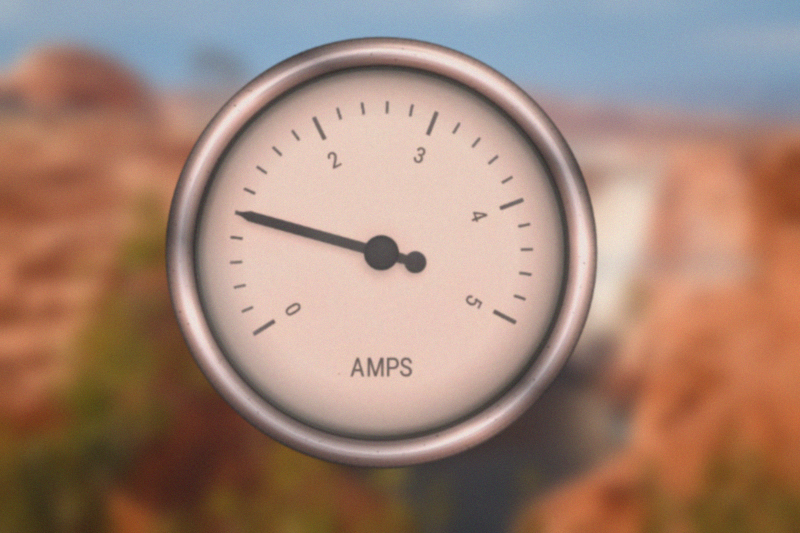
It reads **1** A
